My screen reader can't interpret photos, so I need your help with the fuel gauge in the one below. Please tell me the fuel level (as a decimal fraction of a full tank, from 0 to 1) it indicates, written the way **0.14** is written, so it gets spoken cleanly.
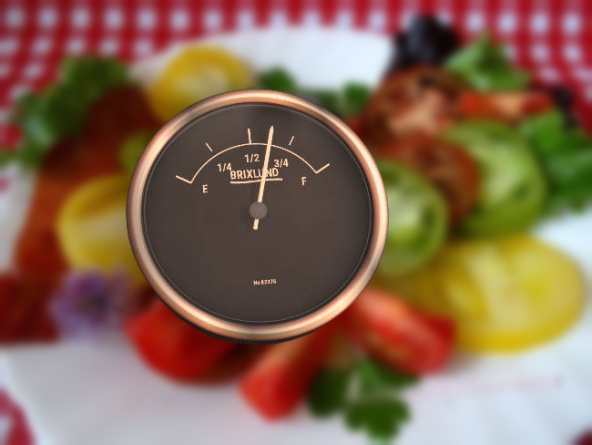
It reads **0.625**
